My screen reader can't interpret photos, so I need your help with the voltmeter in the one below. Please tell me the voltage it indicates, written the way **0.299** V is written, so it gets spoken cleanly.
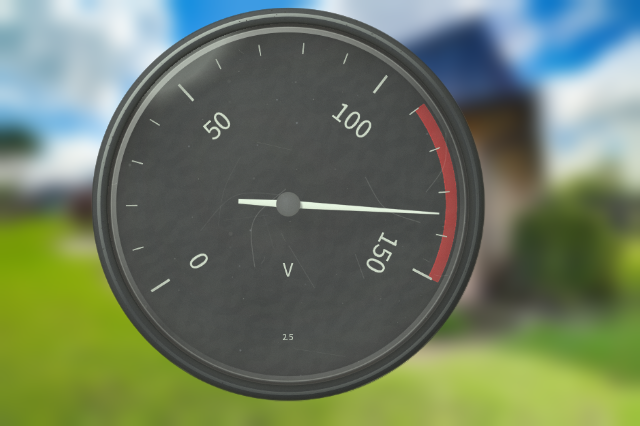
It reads **135** V
